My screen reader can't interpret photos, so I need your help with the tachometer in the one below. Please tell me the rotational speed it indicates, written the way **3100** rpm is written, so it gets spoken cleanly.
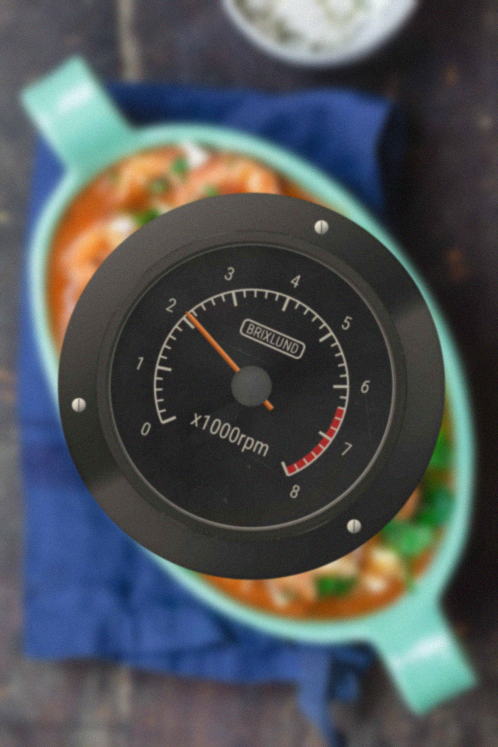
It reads **2100** rpm
